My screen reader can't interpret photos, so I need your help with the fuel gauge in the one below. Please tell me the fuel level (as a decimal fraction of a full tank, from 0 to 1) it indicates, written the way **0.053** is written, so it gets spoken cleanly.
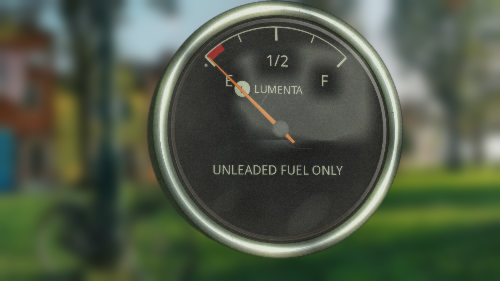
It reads **0**
